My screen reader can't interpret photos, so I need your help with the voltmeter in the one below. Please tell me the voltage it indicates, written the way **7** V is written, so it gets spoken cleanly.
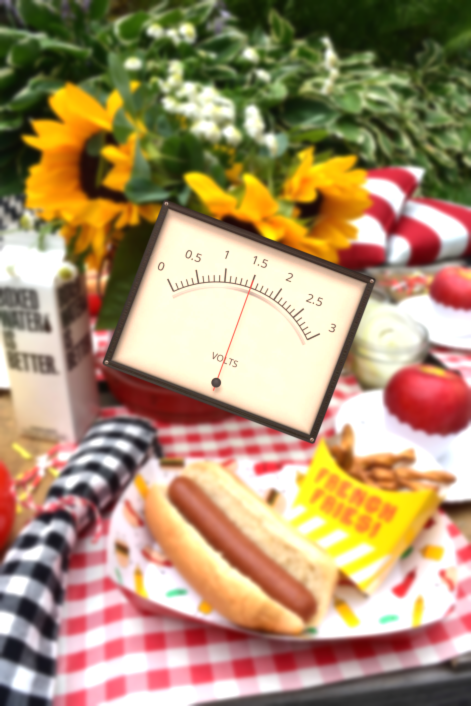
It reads **1.5** V
